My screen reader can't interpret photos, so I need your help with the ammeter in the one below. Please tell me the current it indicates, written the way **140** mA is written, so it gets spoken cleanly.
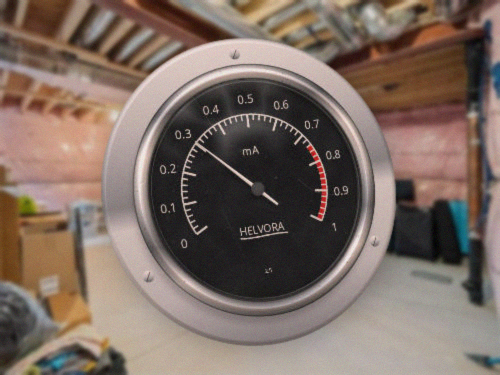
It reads **0.3** mA
